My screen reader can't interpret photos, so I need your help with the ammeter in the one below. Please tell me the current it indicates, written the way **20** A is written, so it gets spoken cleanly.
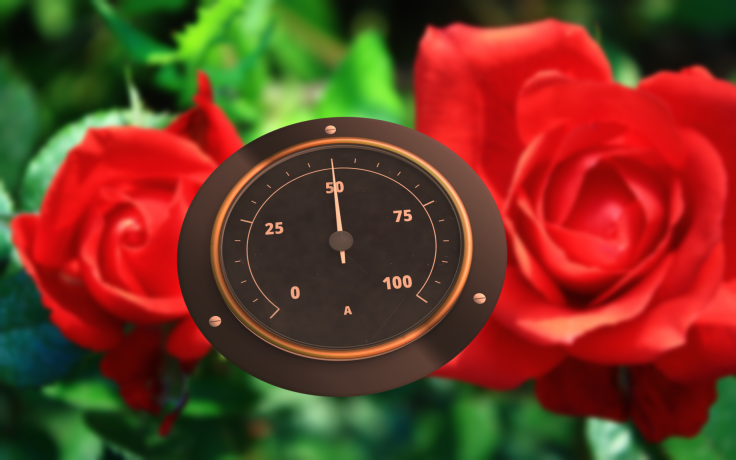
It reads **50** A
